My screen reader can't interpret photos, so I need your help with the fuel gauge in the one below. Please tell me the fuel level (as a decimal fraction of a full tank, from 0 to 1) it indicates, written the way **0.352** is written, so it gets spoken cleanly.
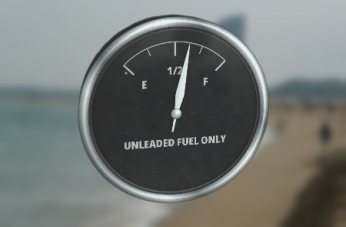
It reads **0.625**
